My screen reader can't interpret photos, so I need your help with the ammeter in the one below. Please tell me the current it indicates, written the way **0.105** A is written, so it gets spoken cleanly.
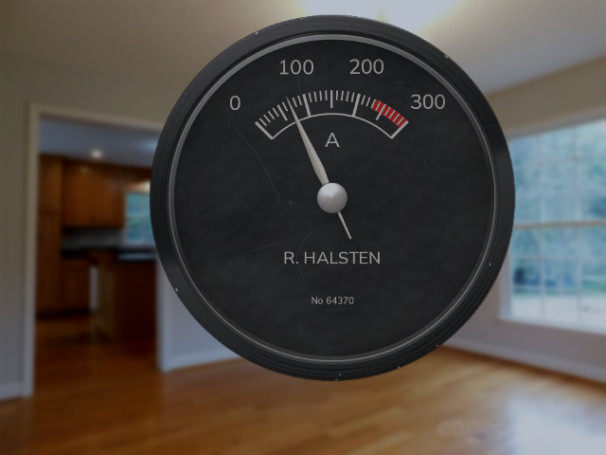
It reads **70** A
